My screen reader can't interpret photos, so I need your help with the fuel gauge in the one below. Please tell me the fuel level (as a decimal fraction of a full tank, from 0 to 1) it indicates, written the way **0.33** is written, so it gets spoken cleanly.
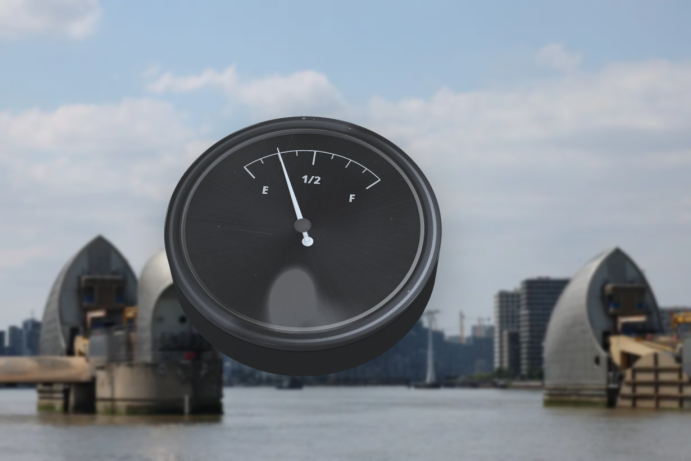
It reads **0.25**
